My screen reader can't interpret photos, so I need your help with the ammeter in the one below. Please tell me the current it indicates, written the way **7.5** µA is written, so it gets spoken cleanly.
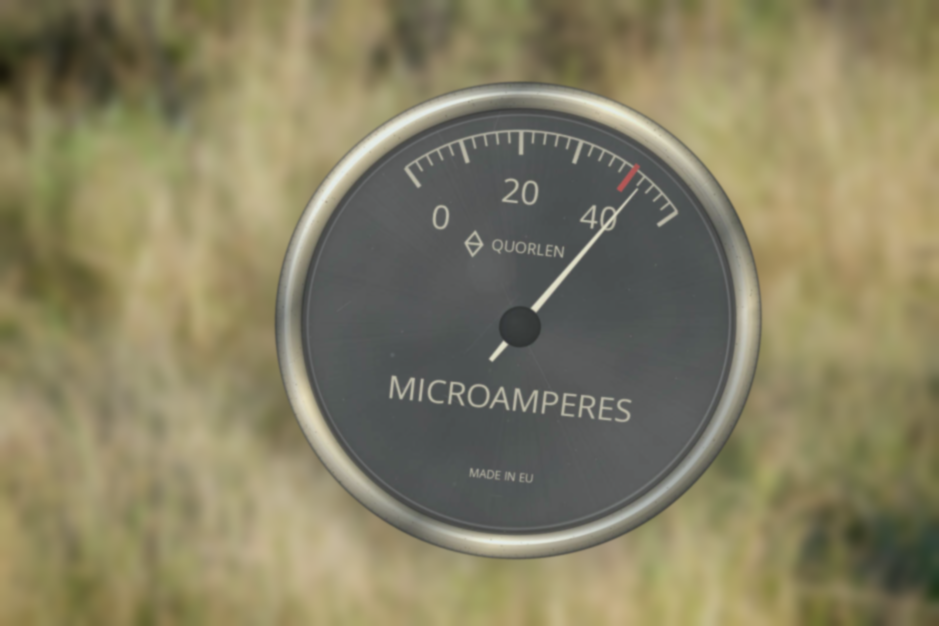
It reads **42** µA
